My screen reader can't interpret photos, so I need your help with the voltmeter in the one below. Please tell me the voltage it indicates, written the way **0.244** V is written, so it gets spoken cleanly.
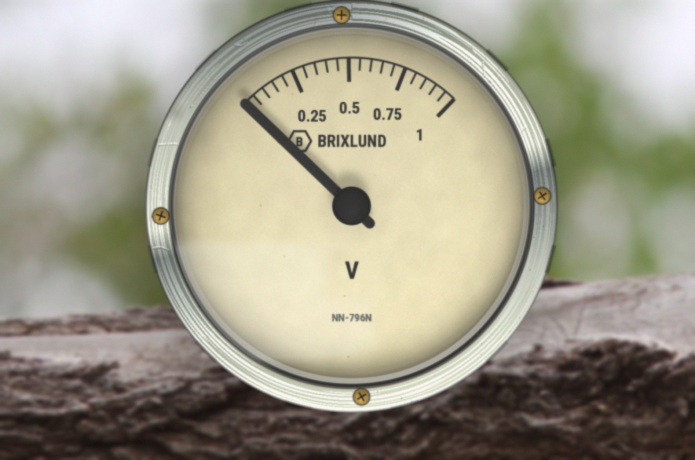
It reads **0** V
